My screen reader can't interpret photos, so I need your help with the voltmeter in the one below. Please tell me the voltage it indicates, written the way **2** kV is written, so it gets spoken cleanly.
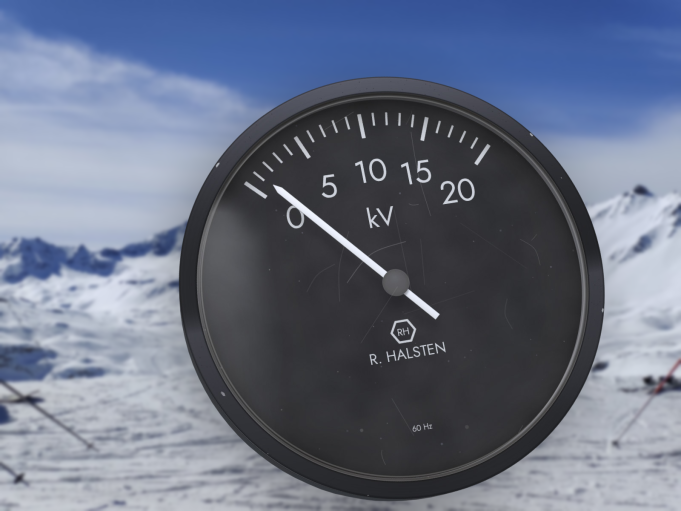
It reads **1** kV
